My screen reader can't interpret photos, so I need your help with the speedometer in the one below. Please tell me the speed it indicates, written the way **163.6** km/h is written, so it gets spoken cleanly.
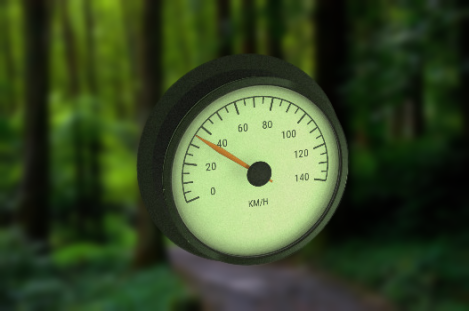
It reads **35** km/h
